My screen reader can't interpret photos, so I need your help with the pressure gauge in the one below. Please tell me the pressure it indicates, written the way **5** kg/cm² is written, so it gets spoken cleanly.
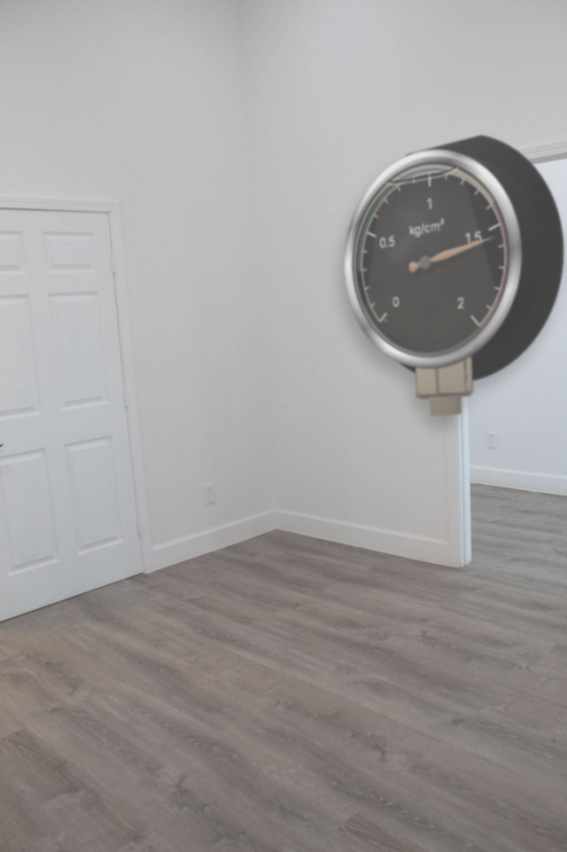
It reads **1.55** kg/cm²
